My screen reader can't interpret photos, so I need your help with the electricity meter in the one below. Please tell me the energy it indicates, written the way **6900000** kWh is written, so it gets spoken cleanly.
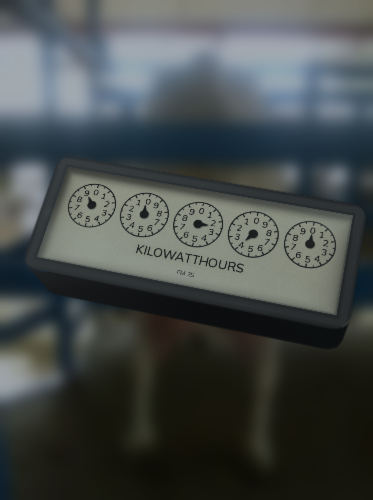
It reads **90240** kWh
